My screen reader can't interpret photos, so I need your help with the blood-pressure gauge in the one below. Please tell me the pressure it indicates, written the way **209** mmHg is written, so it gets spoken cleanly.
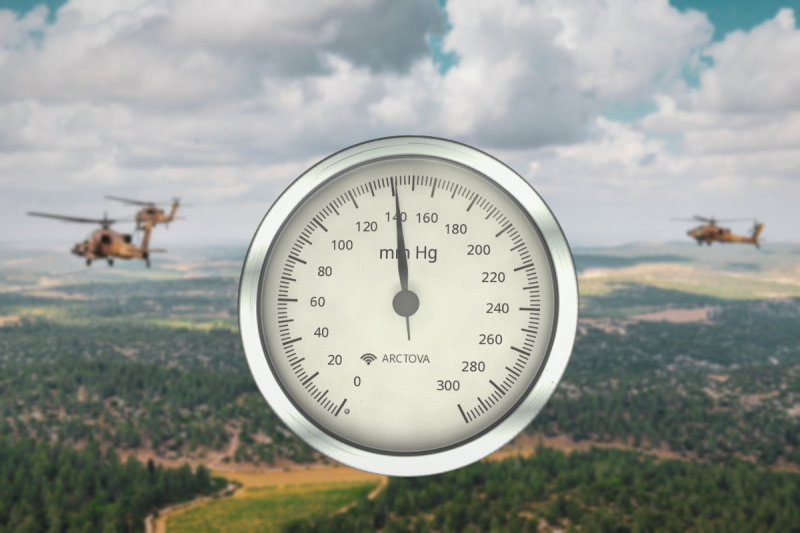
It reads **142** mmHg
